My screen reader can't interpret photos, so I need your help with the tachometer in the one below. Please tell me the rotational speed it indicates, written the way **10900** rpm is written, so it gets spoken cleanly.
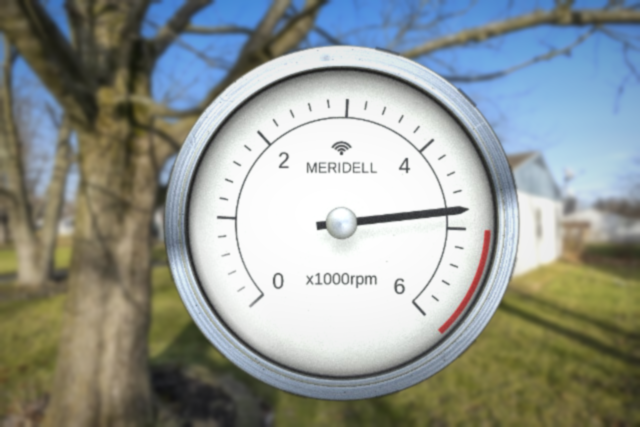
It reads **4800** rpm
